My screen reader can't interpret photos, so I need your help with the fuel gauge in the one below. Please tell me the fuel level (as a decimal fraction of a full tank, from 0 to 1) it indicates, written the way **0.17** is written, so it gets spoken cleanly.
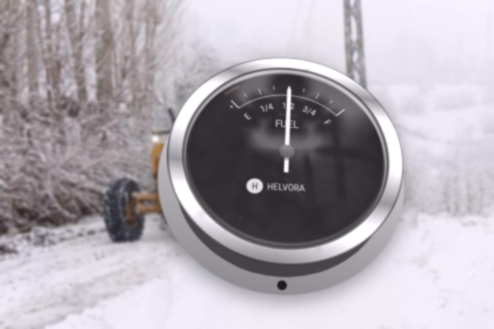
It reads **0.5**
